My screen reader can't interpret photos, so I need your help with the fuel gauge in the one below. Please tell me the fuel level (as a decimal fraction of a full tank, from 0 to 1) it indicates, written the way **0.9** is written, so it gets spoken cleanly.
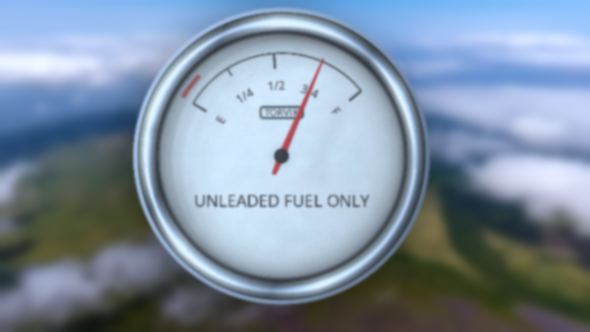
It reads **0.75**
